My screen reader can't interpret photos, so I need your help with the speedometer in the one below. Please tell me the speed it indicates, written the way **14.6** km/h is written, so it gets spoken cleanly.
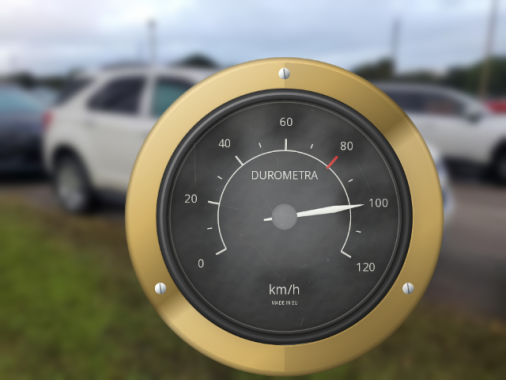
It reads **100** km/h
